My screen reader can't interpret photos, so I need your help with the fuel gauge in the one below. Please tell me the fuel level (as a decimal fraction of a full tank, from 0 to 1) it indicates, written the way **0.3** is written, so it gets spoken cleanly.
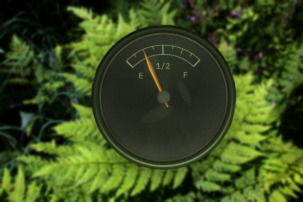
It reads **0.25**
